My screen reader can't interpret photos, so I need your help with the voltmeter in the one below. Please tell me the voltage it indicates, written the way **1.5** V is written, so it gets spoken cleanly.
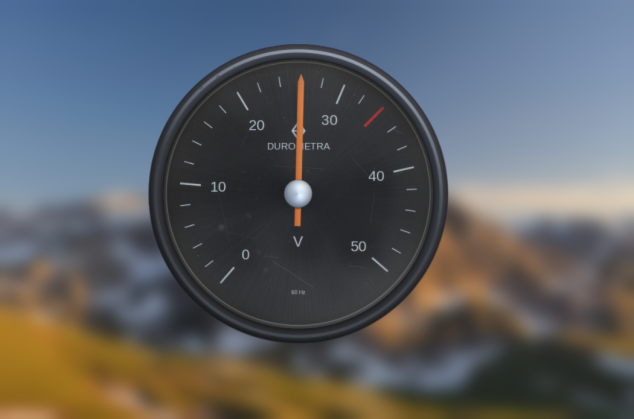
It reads **26** V
